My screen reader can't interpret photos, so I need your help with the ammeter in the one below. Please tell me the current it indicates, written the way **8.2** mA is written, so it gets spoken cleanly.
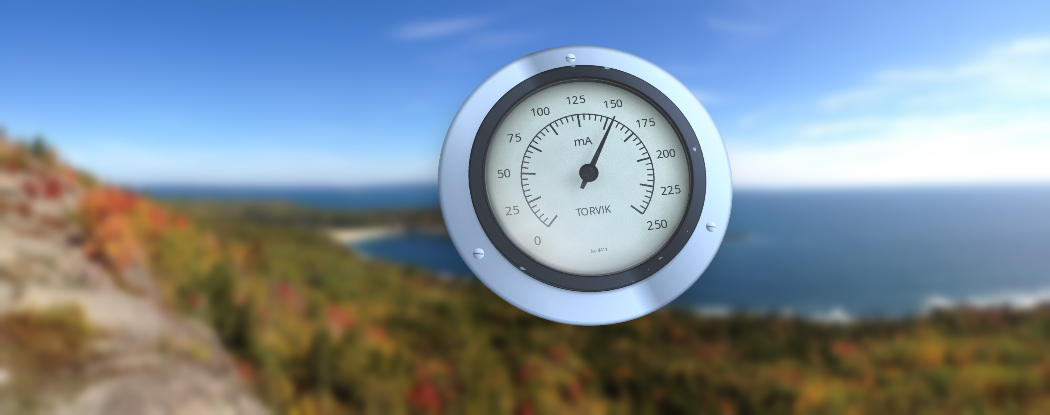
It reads **155** mA
